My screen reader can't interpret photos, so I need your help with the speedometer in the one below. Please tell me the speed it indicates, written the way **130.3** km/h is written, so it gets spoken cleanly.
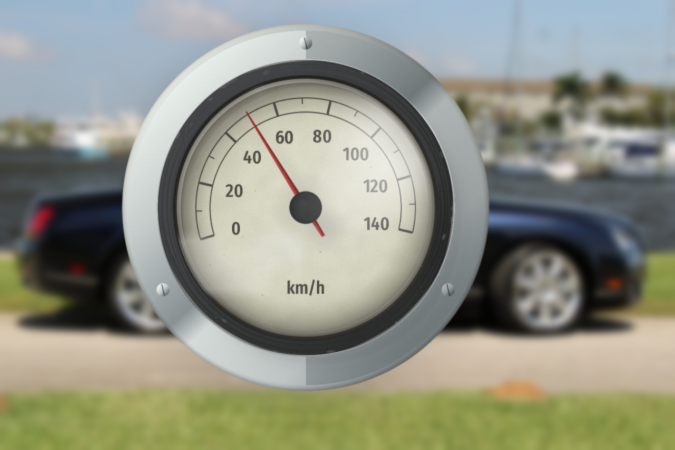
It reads **50** km/h
